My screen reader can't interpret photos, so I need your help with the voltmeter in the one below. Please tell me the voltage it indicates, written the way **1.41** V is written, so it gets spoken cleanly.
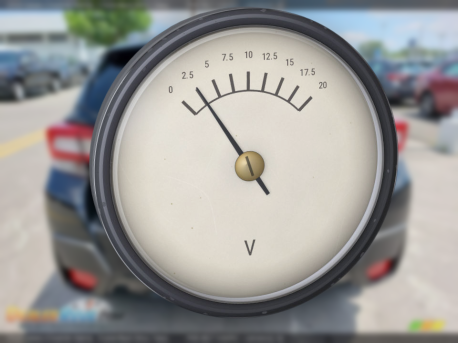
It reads **2.5** V
